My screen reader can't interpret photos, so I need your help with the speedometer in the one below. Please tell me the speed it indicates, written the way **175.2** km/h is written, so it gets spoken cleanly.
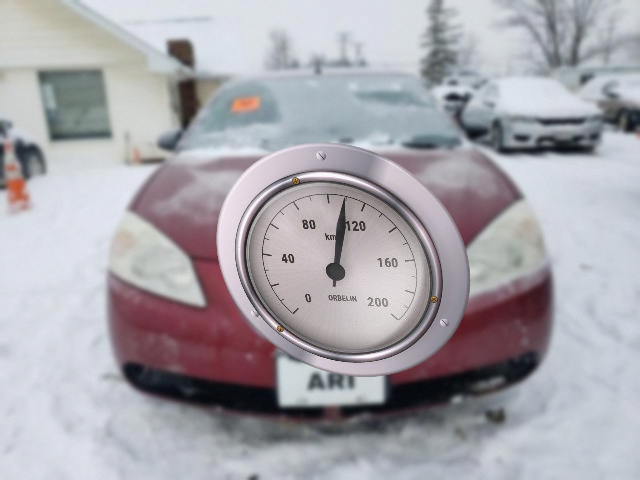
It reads **110** km/h
